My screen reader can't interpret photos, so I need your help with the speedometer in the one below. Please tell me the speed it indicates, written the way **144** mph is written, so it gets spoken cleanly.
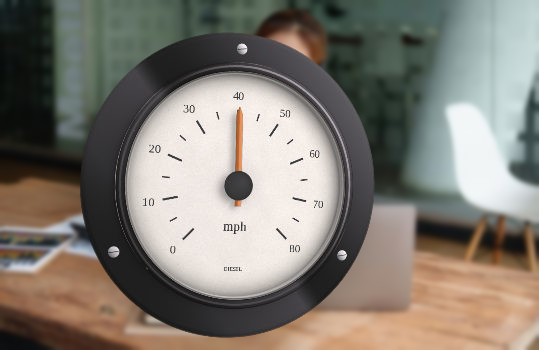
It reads **40** mph
